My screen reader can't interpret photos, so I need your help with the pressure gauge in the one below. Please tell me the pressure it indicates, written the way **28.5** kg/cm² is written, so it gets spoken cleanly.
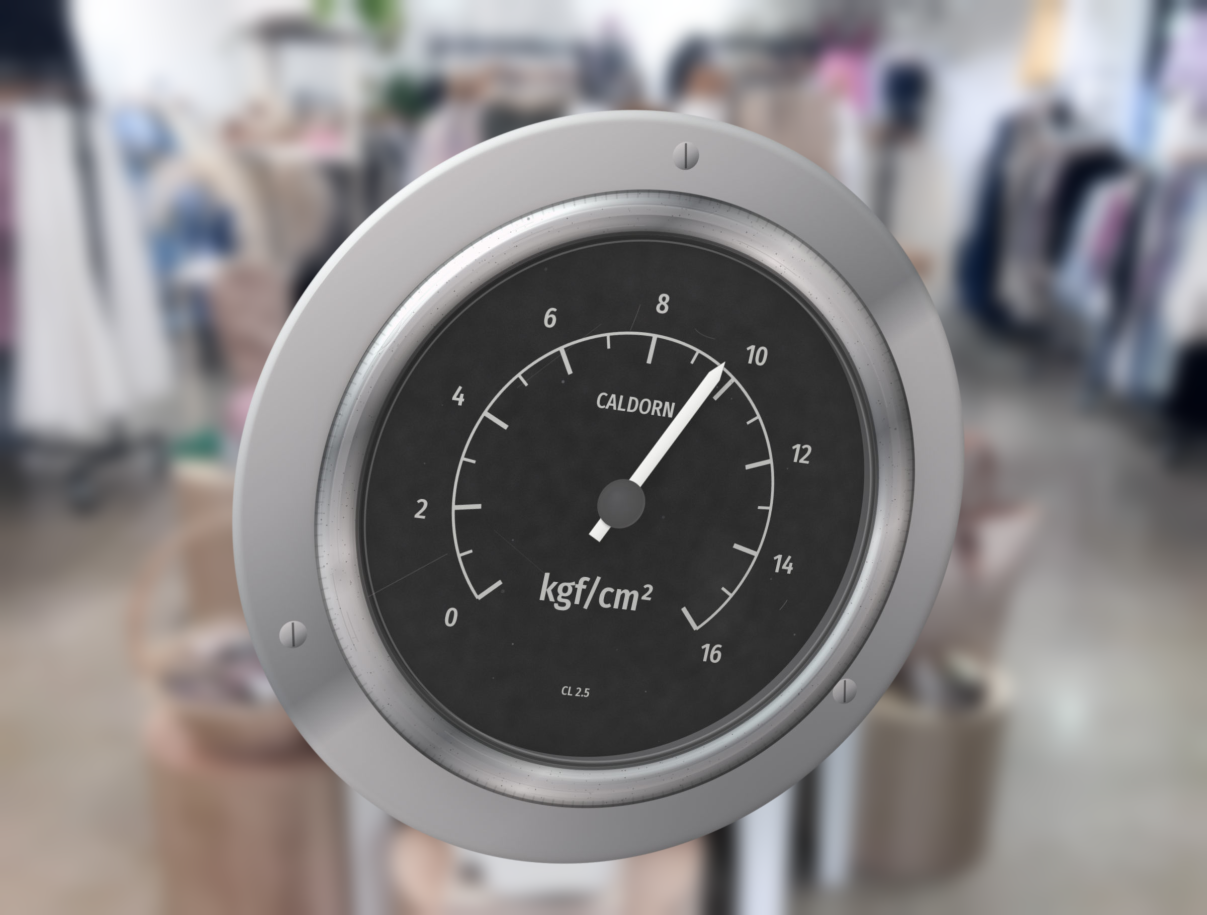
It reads **9.5** kg/cm²
